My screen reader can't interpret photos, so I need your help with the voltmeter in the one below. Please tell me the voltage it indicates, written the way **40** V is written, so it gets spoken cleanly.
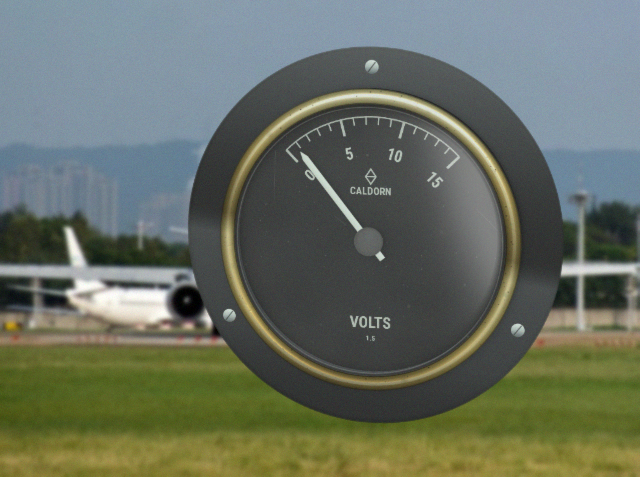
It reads **1** V
